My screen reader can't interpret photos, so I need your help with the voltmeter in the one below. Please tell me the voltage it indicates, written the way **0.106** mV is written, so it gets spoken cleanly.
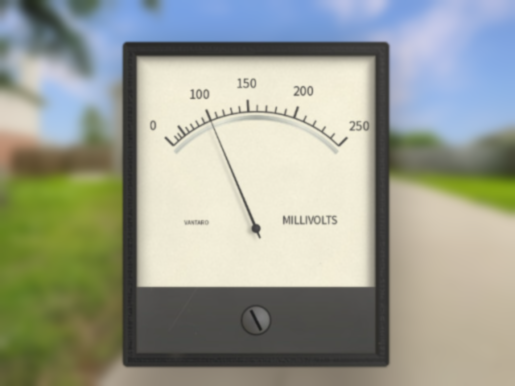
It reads **100** mV
